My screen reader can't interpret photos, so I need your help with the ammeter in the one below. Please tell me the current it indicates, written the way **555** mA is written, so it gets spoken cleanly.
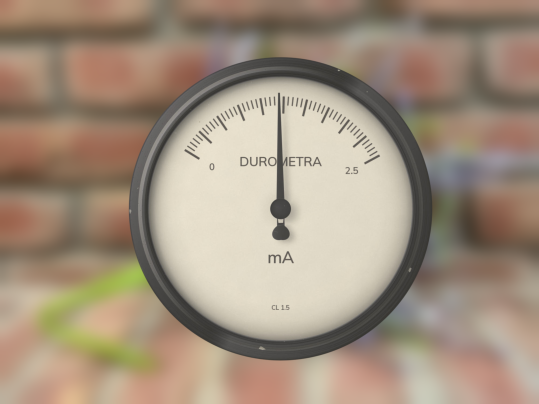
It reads **1.2** mA
